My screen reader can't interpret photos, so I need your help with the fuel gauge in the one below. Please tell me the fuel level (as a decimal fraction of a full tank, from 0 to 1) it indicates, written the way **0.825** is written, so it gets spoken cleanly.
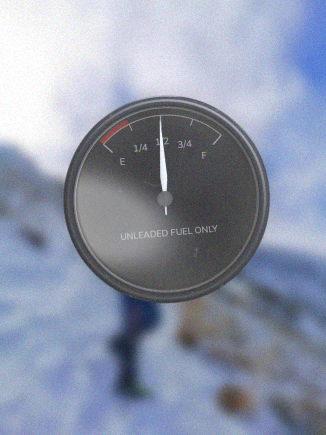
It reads **0.5**
